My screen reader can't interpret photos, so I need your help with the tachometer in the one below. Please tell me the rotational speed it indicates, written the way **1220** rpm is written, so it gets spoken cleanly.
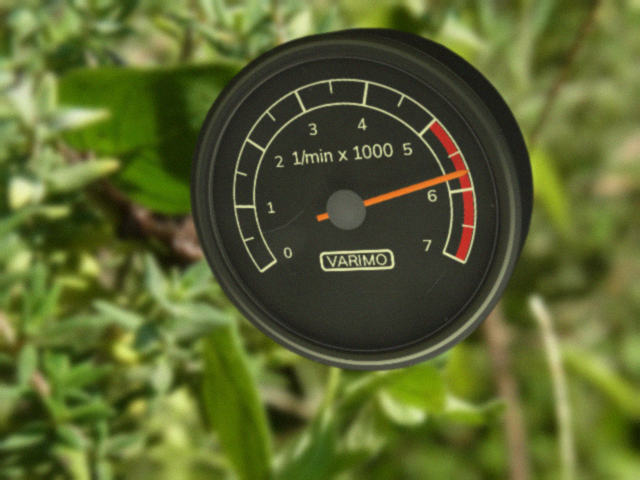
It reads **5750** rpm
